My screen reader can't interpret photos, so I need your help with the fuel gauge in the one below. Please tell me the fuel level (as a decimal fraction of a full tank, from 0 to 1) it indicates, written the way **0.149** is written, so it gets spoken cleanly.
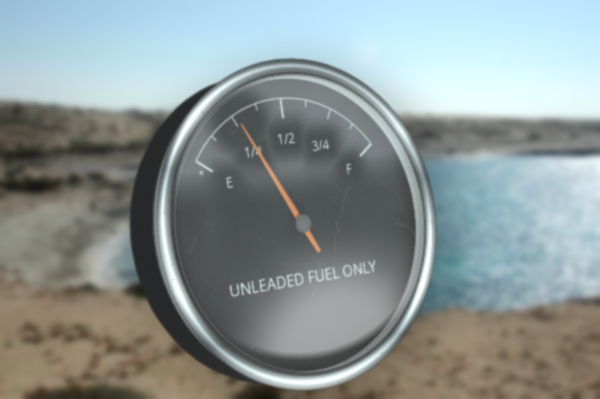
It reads **0.25**
